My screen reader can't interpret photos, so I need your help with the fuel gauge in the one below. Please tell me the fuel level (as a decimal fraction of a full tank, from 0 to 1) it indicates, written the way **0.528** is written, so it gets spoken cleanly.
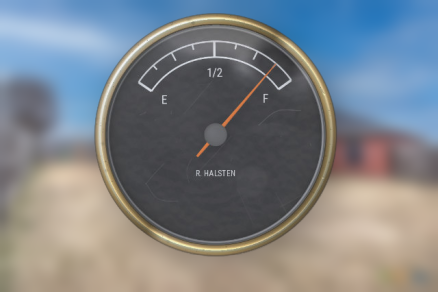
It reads **0.875**
